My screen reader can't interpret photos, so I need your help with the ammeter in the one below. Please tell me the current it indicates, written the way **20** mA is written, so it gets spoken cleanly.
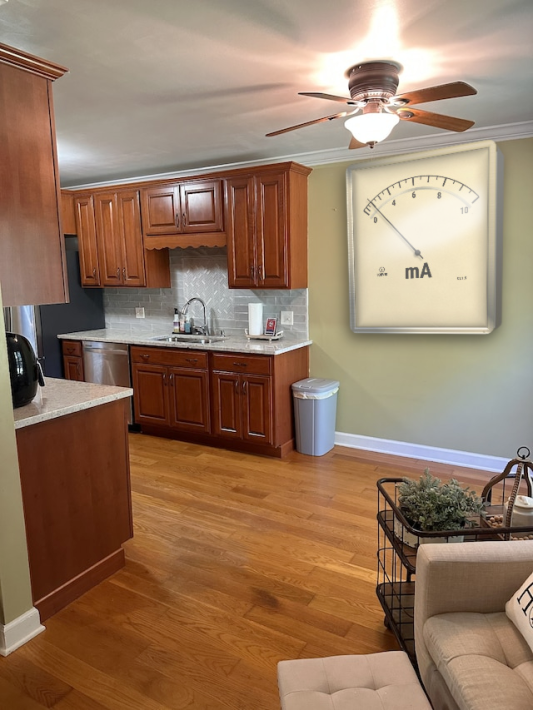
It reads **2** mA
